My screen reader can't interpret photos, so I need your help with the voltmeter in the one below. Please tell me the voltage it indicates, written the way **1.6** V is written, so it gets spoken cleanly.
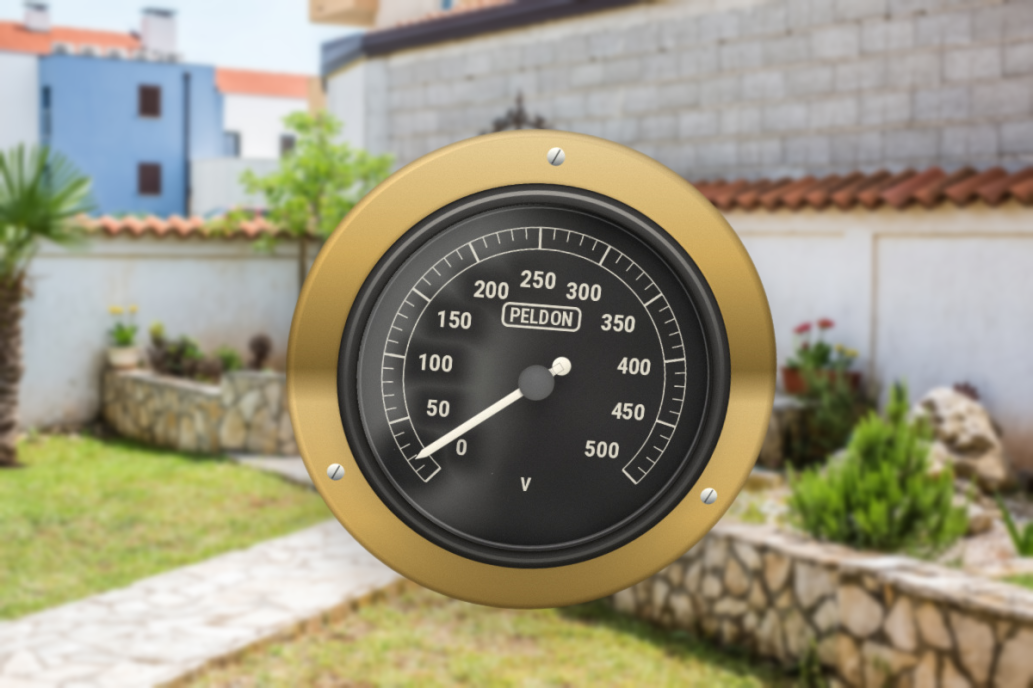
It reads **20** V
